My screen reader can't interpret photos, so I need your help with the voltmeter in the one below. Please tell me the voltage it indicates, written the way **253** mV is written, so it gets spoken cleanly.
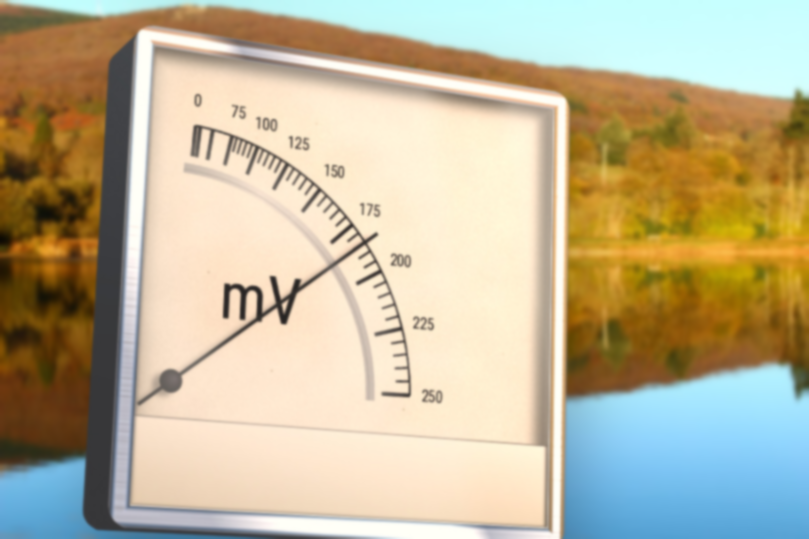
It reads **185** mV
